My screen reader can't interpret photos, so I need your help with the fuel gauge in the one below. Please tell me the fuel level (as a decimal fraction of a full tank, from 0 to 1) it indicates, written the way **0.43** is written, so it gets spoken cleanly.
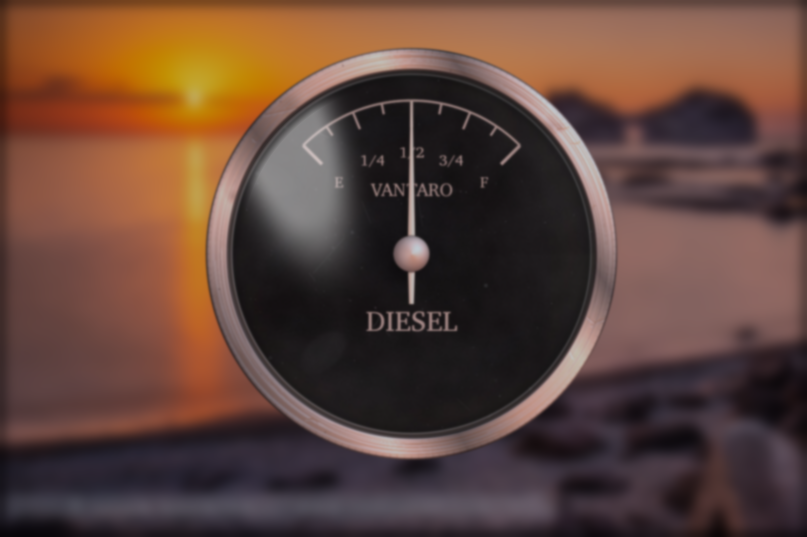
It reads **0.5**
